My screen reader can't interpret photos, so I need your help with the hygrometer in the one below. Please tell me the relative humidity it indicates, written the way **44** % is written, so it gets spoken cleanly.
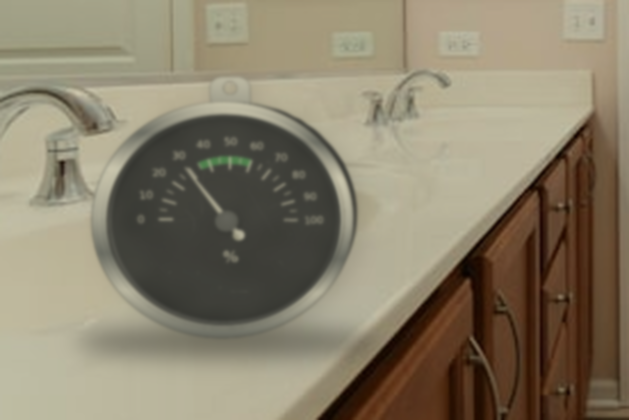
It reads **30** %
